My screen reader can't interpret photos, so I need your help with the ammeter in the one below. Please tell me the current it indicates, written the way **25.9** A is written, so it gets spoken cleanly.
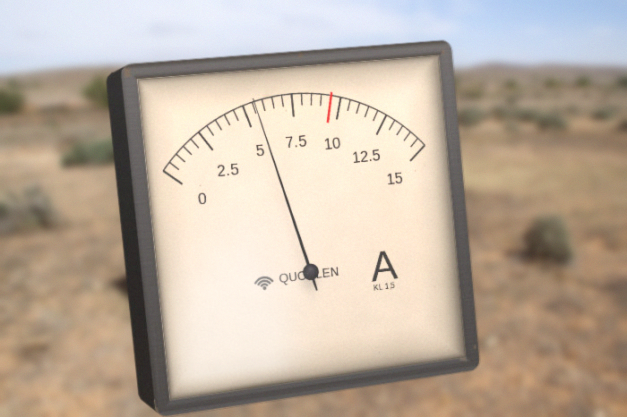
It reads **5.5** A
